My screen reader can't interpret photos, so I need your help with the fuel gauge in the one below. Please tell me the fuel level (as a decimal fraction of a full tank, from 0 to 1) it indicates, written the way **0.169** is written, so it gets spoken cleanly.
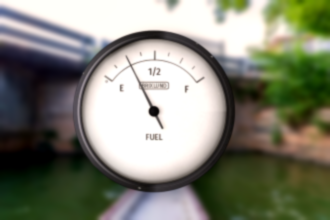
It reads **0.25**
